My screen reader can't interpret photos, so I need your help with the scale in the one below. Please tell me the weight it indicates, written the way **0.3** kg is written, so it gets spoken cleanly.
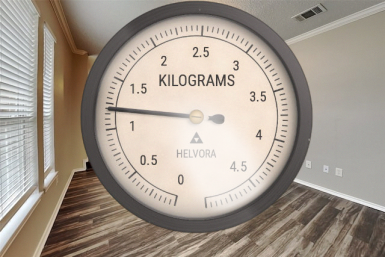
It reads **1.2** kg
